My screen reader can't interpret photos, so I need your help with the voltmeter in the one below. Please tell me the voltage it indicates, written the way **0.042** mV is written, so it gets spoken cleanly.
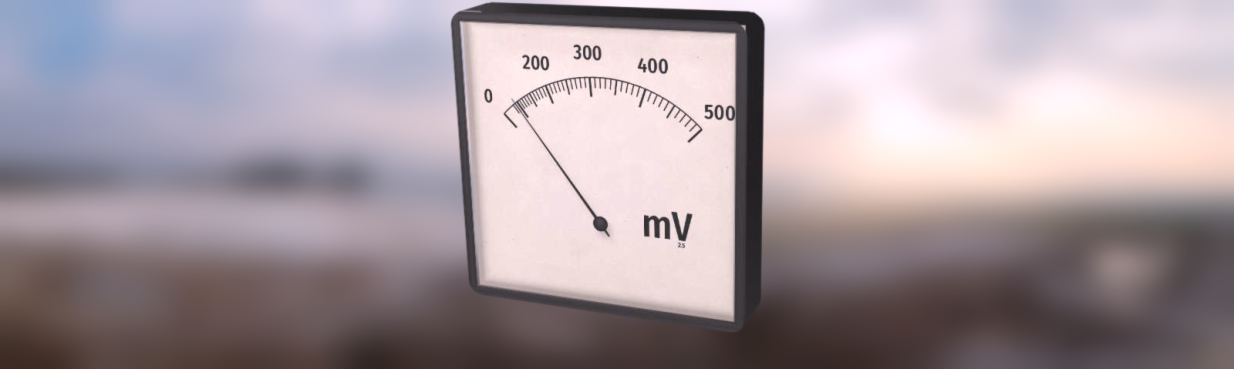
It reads **100** mV
